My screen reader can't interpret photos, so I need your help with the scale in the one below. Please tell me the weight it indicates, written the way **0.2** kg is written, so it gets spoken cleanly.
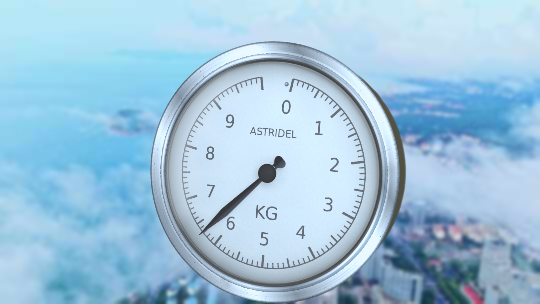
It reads **6.3** kg
